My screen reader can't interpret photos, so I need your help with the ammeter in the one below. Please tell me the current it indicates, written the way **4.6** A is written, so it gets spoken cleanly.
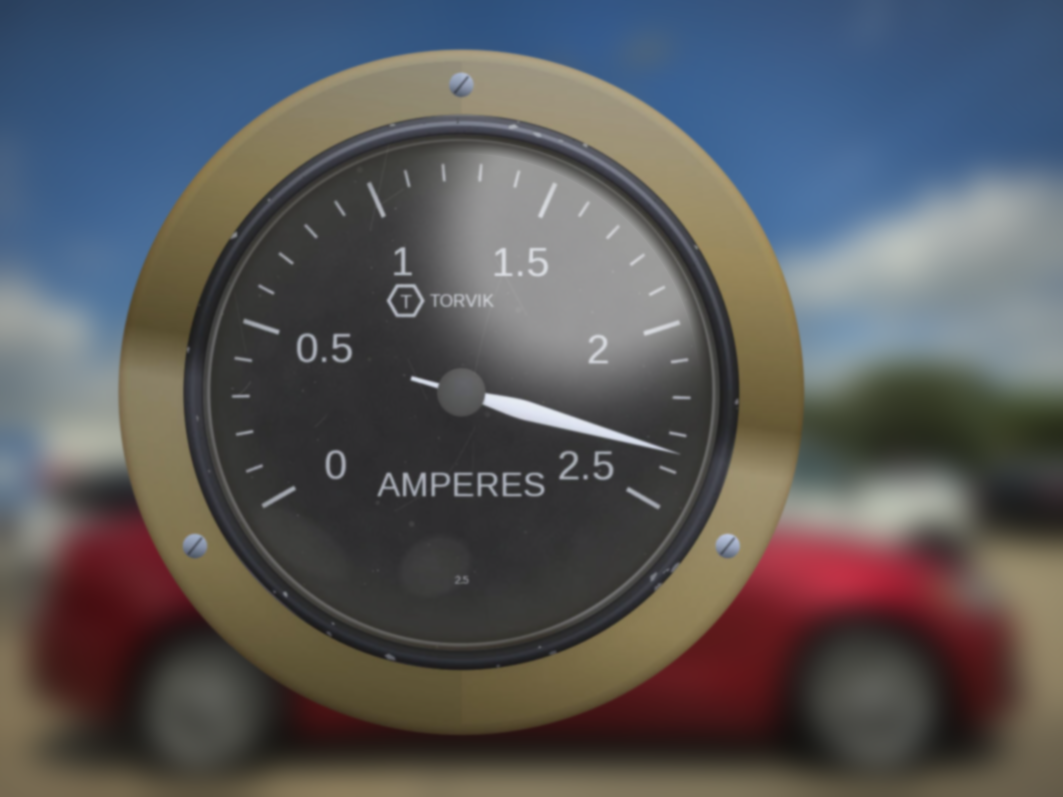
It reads **2.35** A
